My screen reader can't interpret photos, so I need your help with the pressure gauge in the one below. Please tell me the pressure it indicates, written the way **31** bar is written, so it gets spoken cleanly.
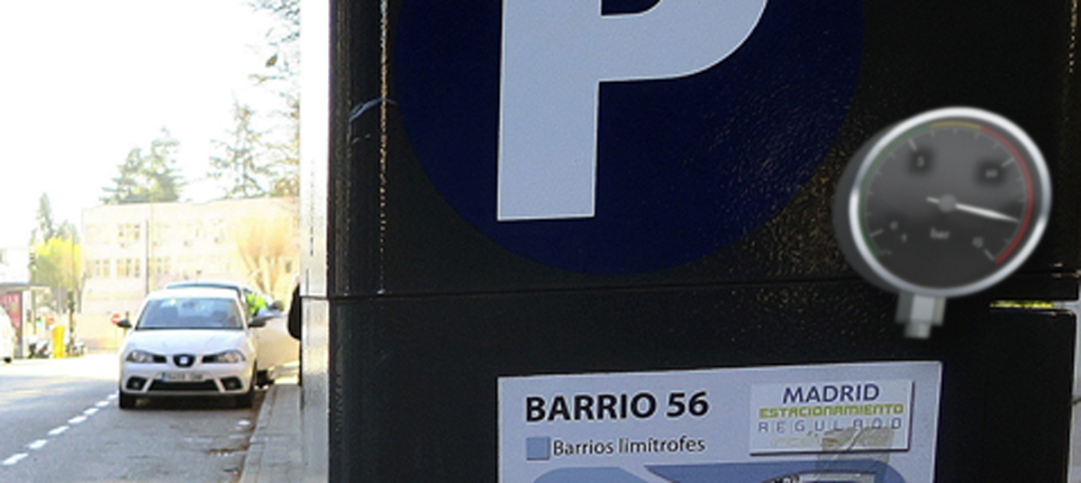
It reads **13** bar
